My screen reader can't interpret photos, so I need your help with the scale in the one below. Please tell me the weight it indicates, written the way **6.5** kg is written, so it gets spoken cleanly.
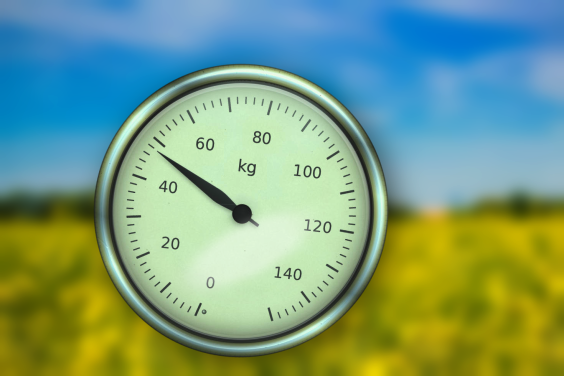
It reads **48** kg
